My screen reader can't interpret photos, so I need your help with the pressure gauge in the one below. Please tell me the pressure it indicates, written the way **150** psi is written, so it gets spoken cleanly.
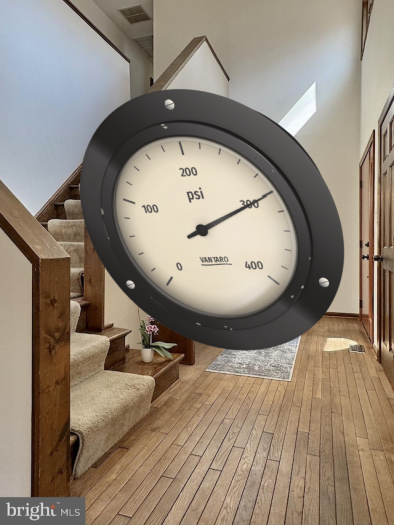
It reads **300** psi
